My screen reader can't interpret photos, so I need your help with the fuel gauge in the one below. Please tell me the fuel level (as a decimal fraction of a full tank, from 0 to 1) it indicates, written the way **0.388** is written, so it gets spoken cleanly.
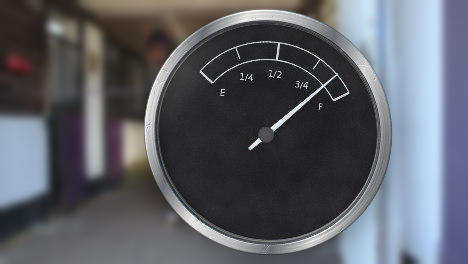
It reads **0.875**
